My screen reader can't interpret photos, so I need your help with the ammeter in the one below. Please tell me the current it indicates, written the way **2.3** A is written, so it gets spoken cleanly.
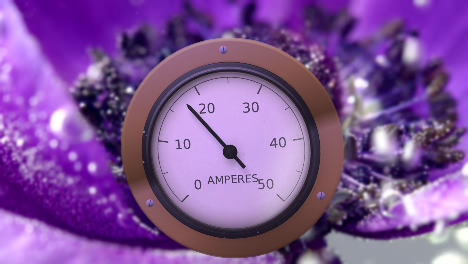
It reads **17.5** A
